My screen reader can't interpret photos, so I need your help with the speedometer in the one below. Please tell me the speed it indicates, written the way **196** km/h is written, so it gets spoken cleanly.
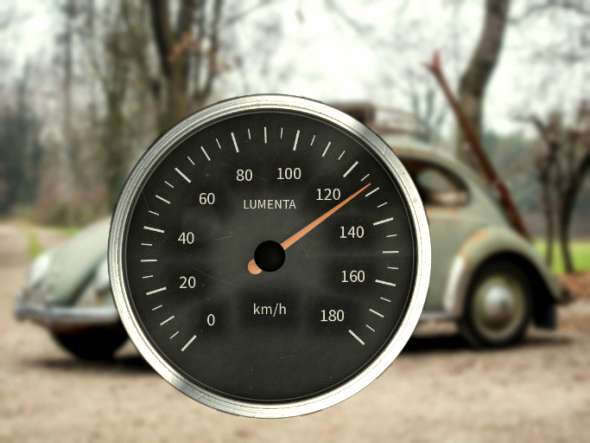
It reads **127.5** km/h
